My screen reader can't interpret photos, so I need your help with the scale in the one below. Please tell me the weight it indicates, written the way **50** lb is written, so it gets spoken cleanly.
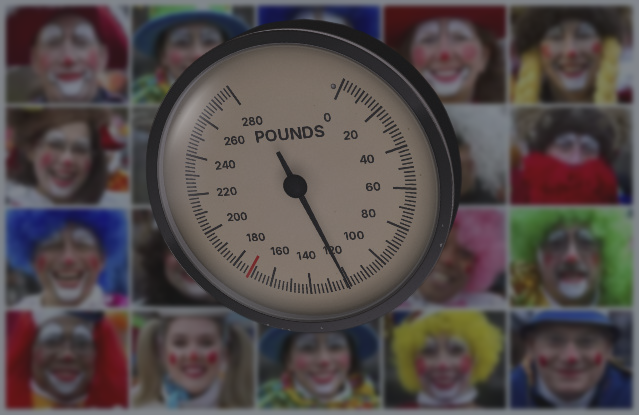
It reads **120** lb
